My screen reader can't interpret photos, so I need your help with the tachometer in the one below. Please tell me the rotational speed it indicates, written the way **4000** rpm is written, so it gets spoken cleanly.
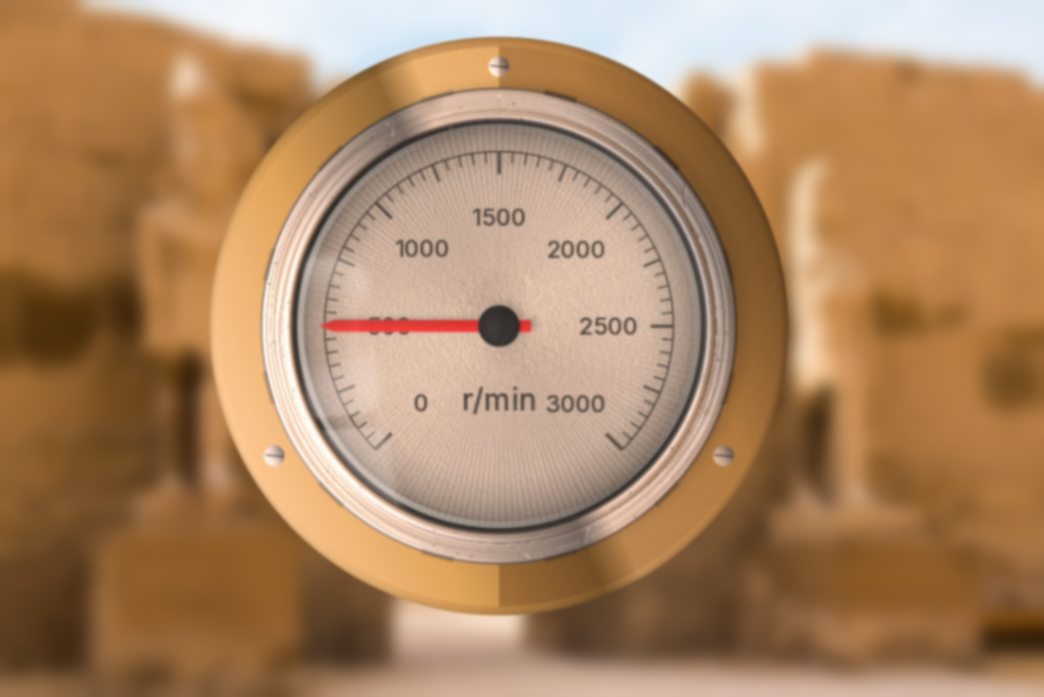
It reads **500** rpm
